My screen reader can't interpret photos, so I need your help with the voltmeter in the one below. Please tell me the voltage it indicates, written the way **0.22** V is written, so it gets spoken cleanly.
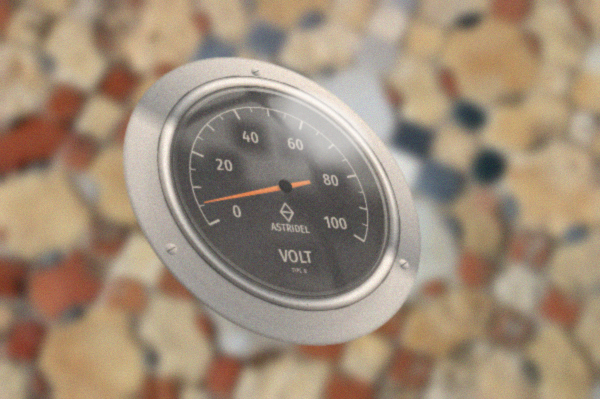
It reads **5** V
